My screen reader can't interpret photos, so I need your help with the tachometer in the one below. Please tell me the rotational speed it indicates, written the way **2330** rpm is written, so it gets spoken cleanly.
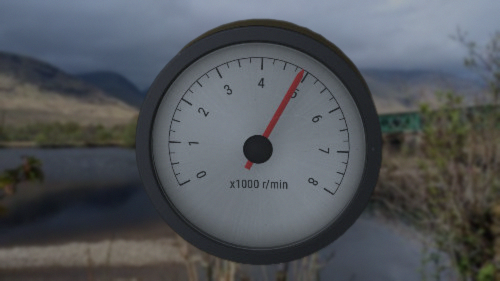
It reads **4875** rpm
